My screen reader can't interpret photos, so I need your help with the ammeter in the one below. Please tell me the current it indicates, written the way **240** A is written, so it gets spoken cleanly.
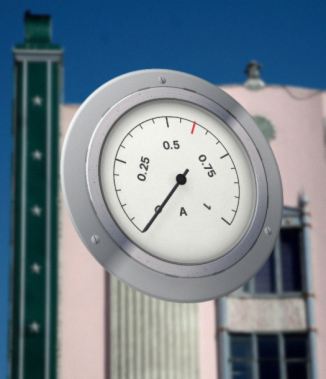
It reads **0** A
